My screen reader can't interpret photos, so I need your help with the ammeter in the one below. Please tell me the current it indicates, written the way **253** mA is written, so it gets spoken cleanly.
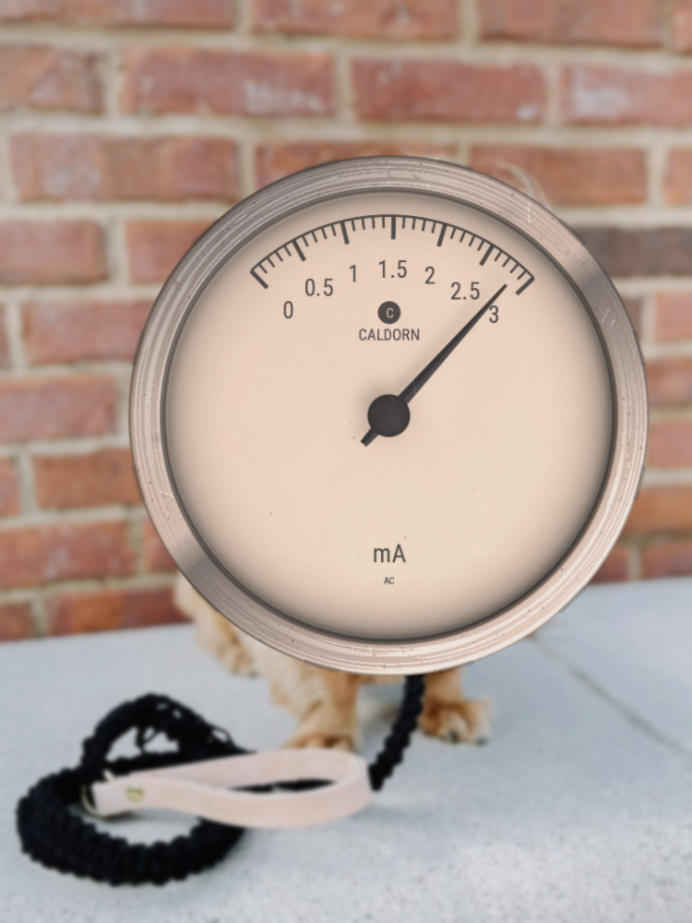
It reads **2.85** mA
